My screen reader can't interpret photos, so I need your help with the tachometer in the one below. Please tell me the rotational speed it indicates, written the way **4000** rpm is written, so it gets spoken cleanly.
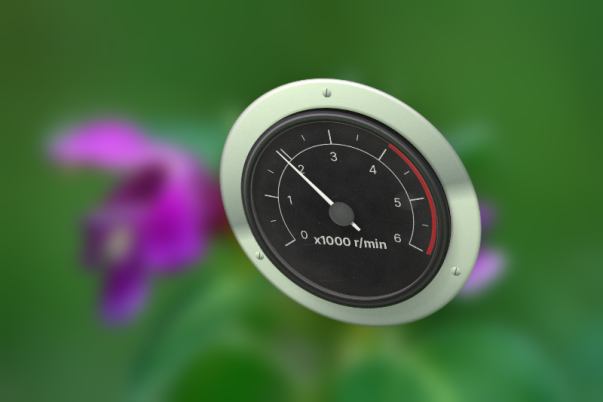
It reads **2000** rpm
